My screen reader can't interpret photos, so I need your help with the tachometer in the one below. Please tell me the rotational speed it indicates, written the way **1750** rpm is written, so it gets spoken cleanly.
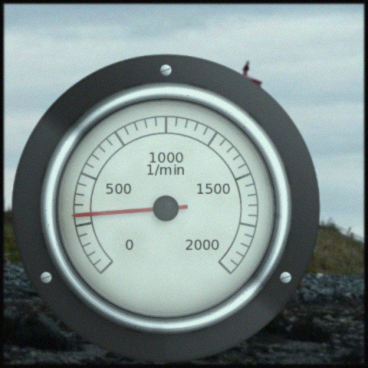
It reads **300** rpm
